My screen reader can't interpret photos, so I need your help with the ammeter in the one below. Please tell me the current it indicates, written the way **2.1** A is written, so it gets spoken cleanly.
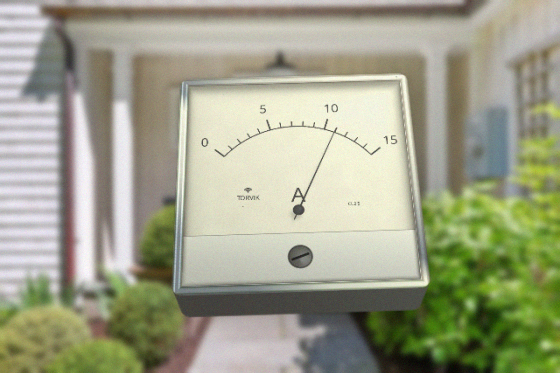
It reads **11** A
